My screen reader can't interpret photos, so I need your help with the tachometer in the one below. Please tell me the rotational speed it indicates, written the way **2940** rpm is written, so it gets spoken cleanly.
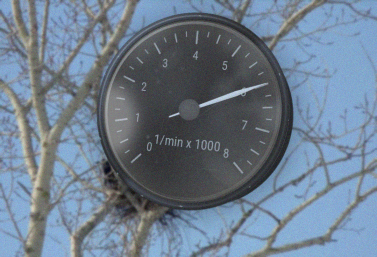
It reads **6000** rpm
